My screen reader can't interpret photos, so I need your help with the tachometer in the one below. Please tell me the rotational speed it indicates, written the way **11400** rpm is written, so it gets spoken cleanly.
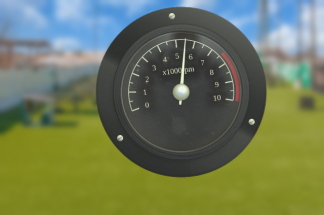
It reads **5500** rpm
